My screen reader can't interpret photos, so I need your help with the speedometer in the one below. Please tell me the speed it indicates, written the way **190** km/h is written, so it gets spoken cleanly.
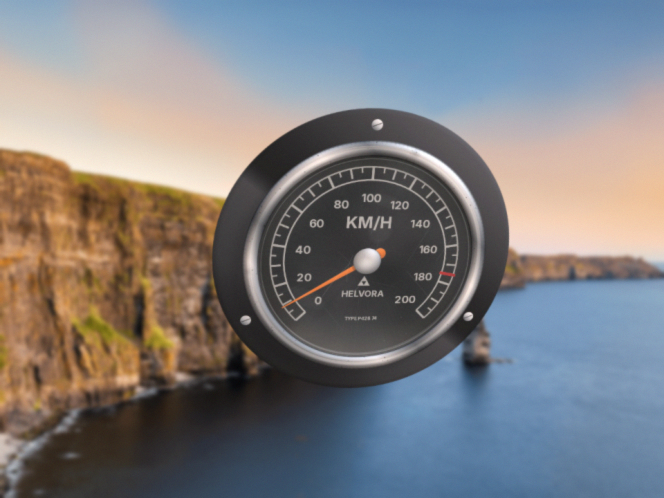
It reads **10** km/h
